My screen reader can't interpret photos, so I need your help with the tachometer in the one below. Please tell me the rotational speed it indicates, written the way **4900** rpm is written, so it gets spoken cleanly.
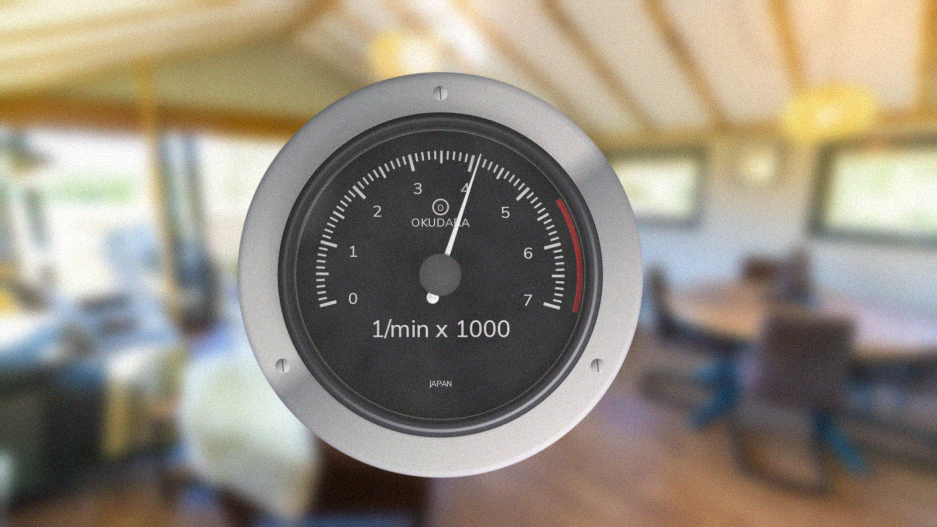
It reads **4100** rpm
